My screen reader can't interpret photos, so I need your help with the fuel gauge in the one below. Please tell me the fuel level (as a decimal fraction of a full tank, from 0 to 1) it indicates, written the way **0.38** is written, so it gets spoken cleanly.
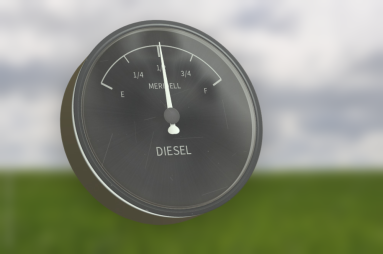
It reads **0.5**
